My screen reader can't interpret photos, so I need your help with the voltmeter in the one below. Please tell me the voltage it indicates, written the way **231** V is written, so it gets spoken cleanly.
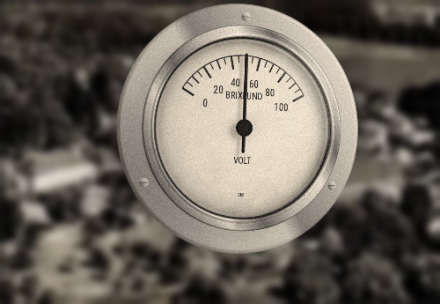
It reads **50** V
